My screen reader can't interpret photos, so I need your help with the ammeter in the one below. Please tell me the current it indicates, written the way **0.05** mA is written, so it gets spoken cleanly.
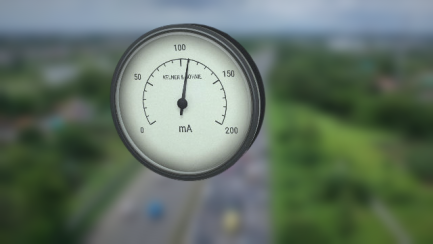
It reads **110** mA
